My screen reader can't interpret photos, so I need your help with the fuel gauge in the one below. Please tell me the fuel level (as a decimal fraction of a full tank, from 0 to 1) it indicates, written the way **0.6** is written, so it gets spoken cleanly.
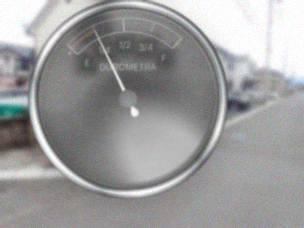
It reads **0.25**
